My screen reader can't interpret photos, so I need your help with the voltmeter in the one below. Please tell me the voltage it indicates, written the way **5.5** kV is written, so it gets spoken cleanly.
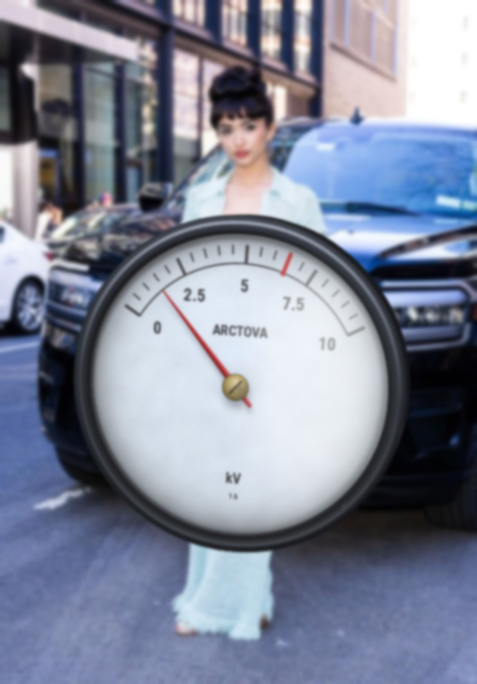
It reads **1.5** kV
